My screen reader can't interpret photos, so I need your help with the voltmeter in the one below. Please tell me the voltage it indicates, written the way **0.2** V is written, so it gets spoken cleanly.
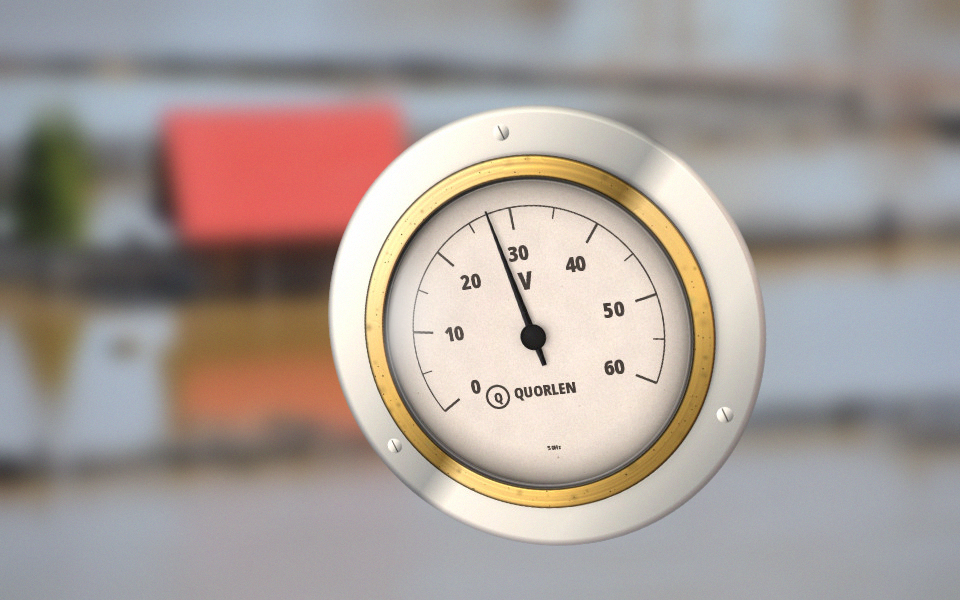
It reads **27.5** V
